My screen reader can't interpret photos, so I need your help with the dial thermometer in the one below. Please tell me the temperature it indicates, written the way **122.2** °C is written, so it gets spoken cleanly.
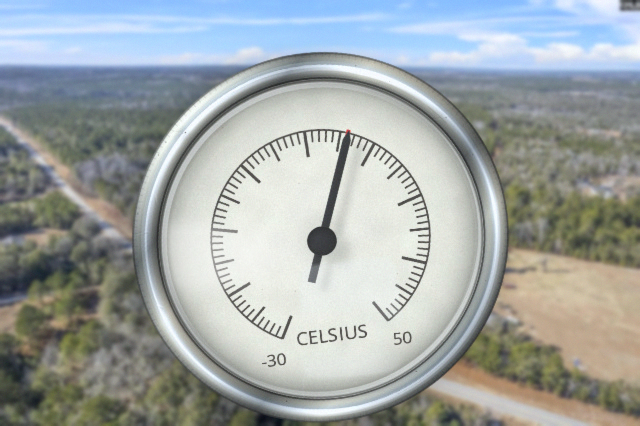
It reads **16** °C
